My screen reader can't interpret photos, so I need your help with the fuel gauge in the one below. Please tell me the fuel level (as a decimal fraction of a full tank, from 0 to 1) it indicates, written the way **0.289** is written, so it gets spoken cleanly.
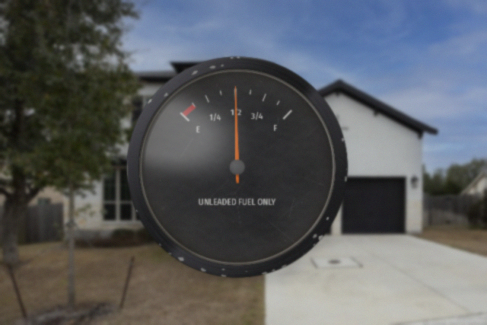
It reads **0.5**
